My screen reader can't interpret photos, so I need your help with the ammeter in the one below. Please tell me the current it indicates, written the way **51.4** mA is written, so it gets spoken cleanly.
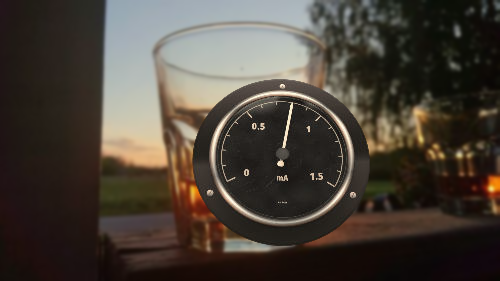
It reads **0.8** mA
